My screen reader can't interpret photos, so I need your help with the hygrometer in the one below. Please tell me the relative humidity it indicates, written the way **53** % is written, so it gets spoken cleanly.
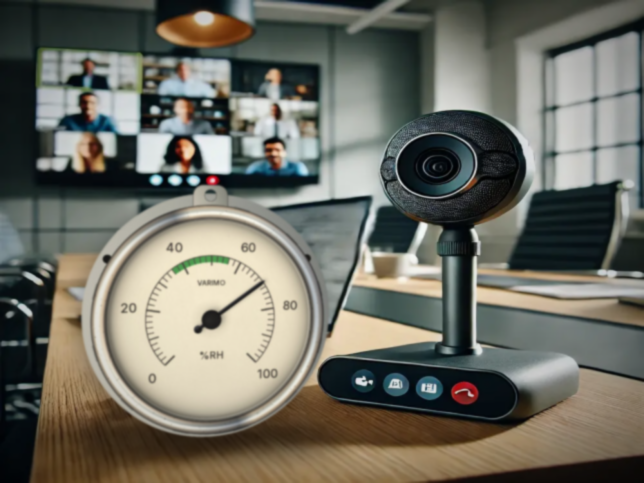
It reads **70** %
